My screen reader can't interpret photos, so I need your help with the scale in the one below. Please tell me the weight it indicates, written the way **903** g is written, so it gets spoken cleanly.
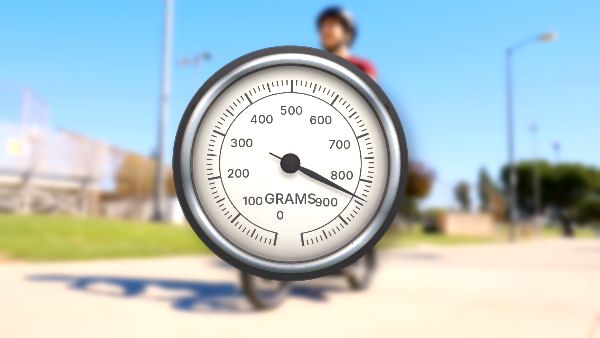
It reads **840** g
